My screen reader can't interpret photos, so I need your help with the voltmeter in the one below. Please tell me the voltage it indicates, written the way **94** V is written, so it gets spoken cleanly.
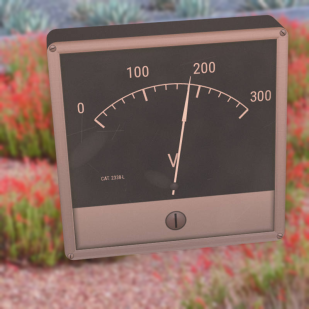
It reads **180** V
